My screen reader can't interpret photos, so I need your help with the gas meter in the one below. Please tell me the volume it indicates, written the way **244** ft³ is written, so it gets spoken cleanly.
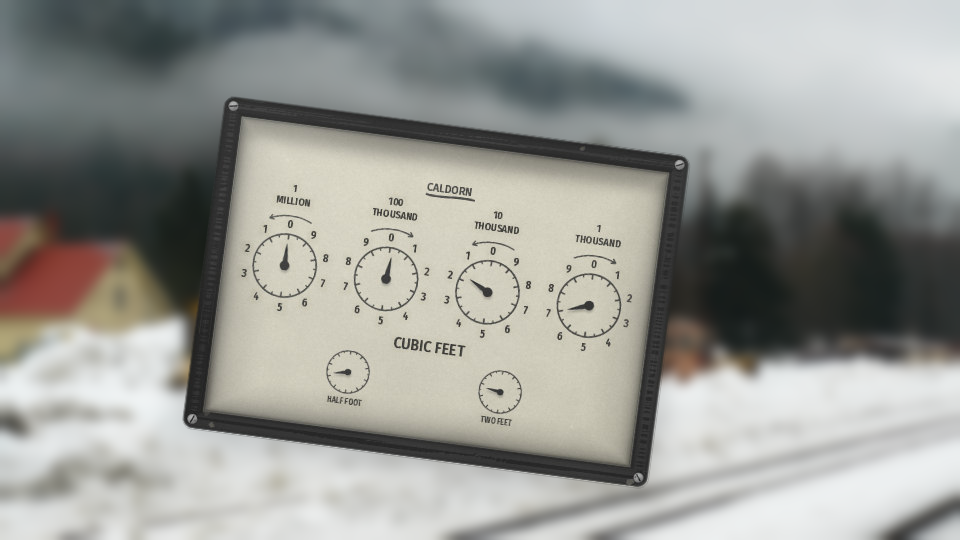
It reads **1700** ft³
